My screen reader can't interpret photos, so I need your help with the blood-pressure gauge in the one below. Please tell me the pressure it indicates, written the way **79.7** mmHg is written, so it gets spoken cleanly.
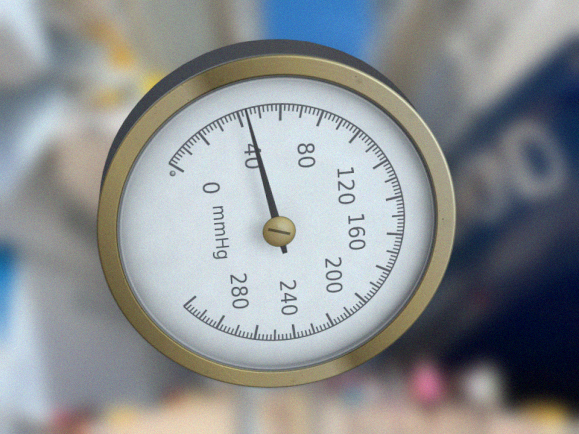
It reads **44** mmHg
